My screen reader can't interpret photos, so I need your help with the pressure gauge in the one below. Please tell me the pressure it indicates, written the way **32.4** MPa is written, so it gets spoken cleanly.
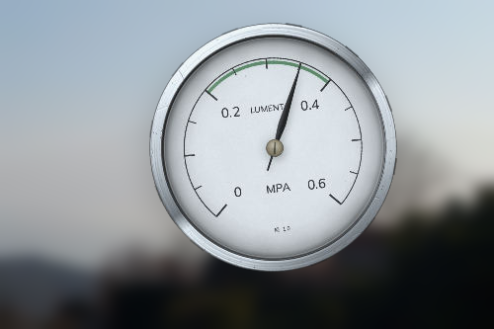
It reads **0.35** MPa
